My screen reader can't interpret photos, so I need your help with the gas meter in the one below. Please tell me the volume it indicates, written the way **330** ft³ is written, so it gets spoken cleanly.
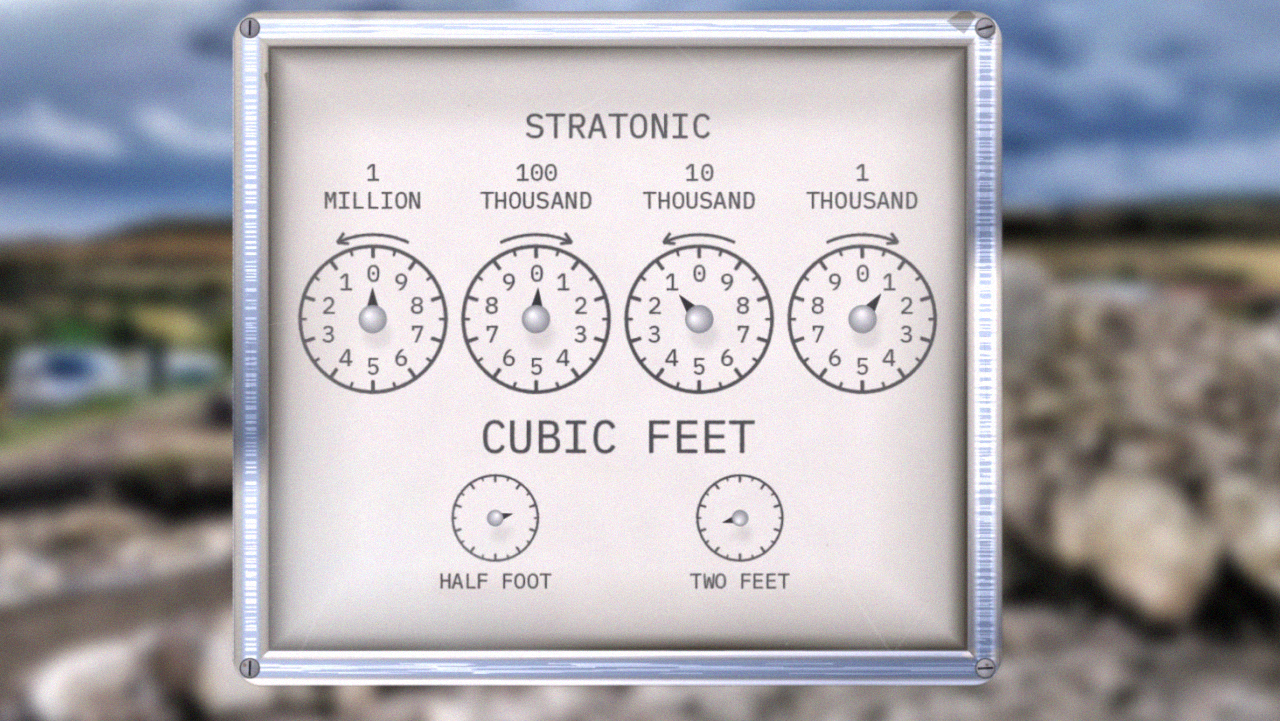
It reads **1100** ft³
